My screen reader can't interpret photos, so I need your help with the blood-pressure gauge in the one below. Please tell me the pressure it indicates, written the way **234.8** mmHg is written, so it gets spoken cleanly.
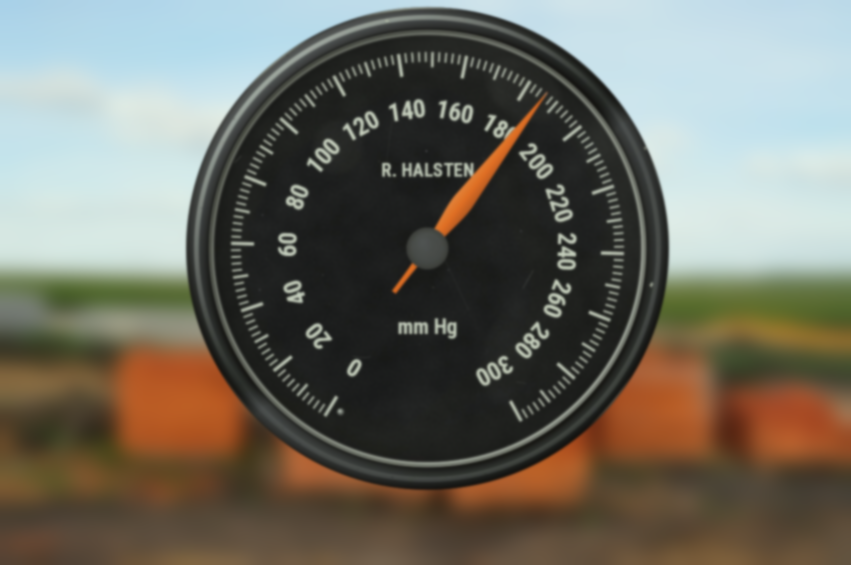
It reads **186** mmHg
